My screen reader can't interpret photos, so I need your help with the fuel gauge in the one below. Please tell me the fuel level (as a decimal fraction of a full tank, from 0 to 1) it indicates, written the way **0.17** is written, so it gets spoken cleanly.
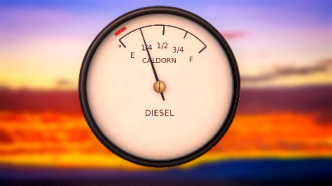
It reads **0.25**
